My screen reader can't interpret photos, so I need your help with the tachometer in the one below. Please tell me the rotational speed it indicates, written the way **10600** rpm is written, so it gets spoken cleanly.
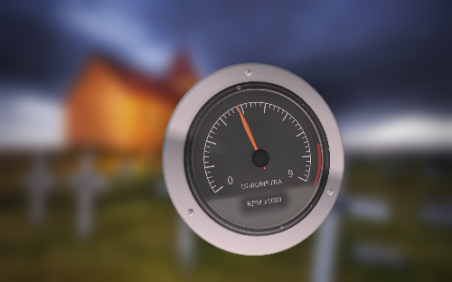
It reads **3800** rpm
